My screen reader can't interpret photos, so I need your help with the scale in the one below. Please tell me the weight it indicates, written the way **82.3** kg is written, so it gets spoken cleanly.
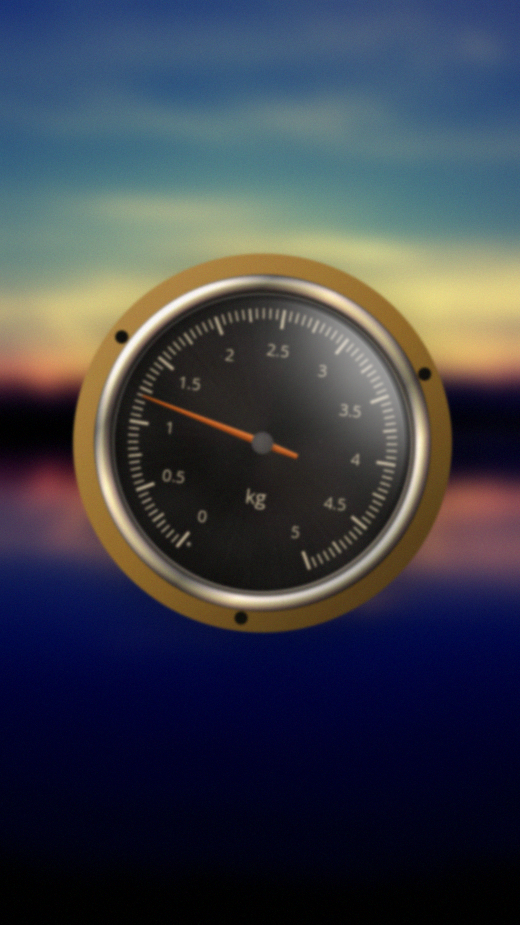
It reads **1.2** kg
